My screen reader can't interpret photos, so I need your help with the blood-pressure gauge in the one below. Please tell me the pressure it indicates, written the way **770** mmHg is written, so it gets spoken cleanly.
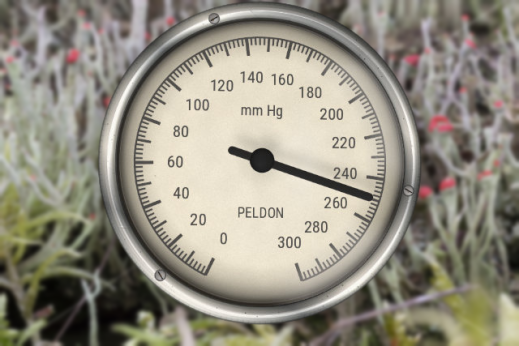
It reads **250** mmHg
